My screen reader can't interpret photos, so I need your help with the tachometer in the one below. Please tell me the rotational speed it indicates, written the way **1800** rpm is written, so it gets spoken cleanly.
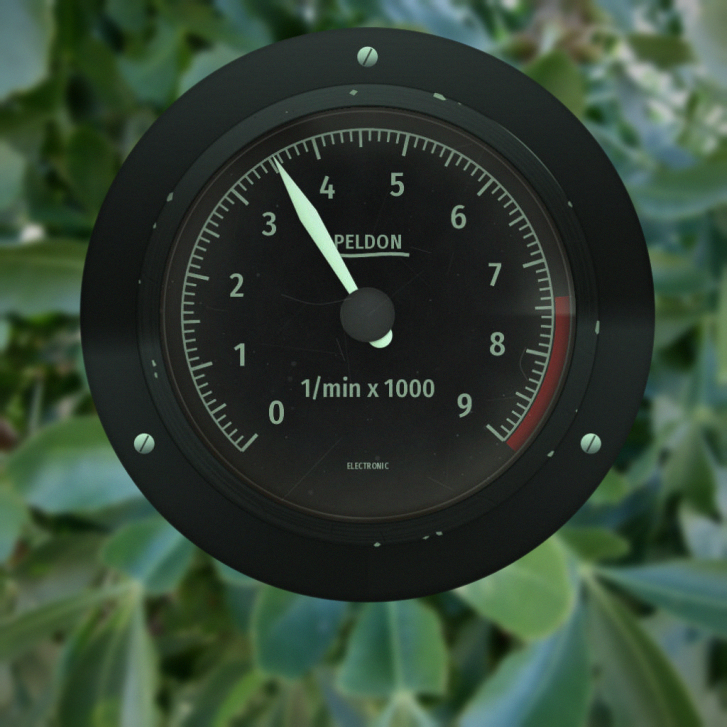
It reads **3550** rpm
